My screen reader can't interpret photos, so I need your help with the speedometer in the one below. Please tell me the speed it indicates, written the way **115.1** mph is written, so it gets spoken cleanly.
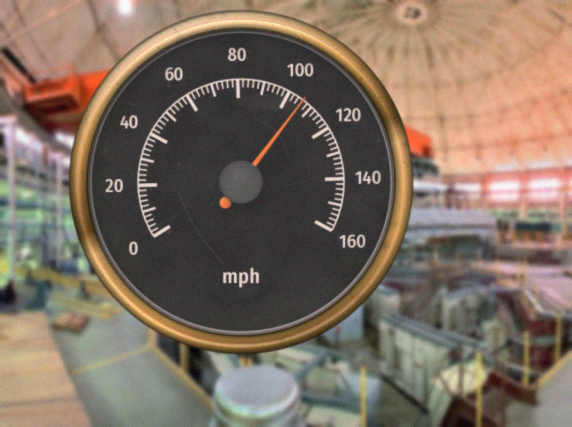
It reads **106** mph
